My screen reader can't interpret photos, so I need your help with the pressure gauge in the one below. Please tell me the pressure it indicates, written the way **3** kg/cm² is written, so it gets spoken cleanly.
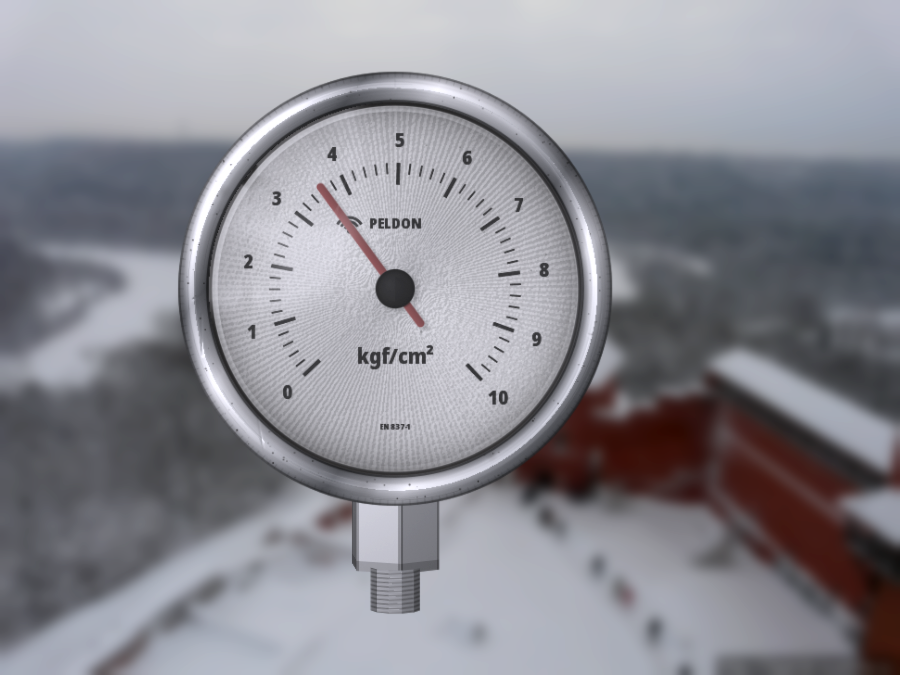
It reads **3.6** kg/cm²
